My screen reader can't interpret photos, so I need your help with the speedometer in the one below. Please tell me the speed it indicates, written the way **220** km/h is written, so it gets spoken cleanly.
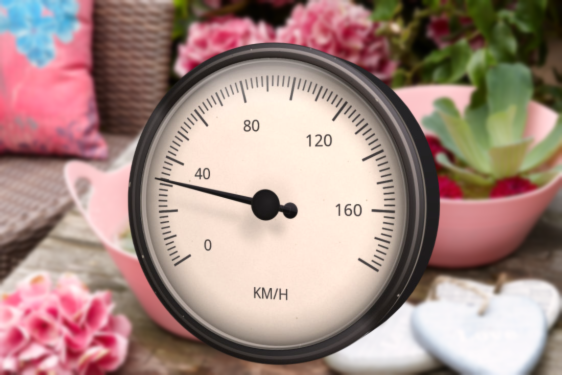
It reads **32** km/h
